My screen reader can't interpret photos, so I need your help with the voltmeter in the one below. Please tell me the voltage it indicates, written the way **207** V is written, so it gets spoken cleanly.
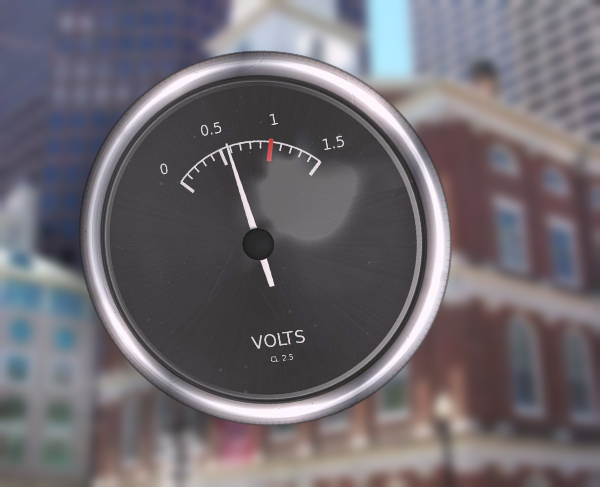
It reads **0.6** V
